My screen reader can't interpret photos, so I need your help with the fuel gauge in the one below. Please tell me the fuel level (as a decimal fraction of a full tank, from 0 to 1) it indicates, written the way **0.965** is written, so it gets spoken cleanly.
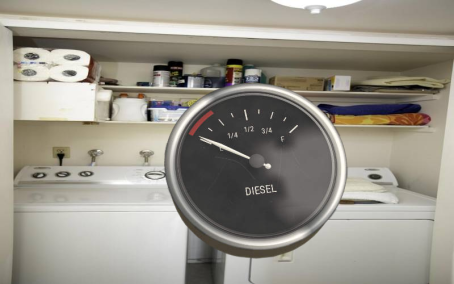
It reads **0**
